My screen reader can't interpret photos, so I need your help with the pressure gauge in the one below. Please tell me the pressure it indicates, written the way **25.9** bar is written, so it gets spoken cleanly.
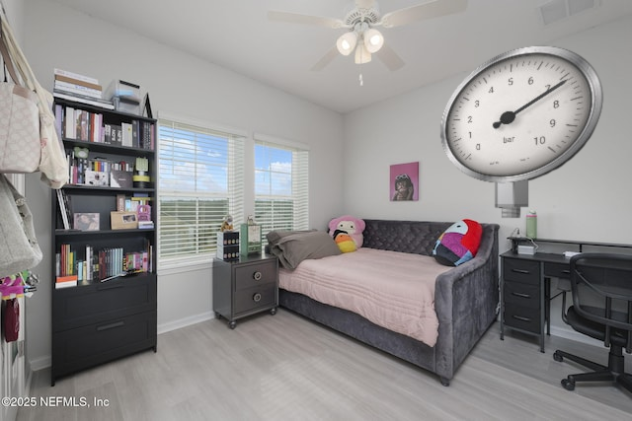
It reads **7.2** bar
